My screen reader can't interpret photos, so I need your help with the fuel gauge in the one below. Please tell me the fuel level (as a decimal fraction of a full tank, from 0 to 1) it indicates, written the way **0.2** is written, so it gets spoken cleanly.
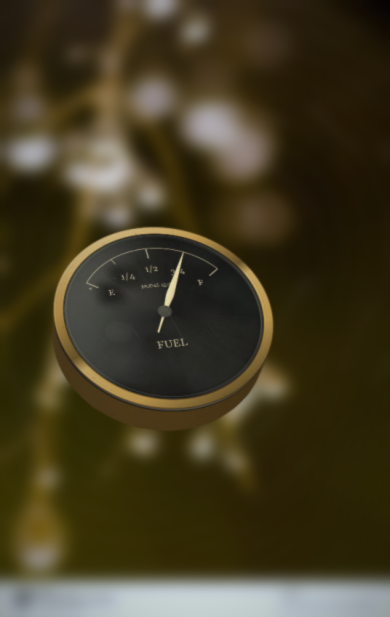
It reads **0.75**
